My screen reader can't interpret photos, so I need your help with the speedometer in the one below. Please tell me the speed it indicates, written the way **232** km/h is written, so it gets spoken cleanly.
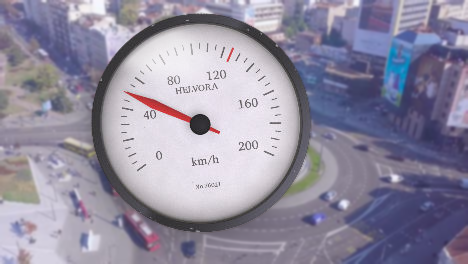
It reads **50** km/h
